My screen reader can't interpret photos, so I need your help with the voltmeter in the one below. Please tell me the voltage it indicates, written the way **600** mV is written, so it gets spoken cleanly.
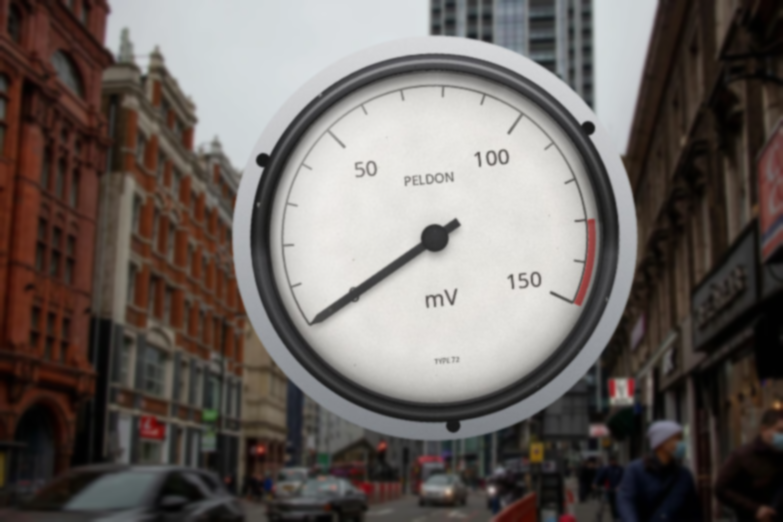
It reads **0** mV
